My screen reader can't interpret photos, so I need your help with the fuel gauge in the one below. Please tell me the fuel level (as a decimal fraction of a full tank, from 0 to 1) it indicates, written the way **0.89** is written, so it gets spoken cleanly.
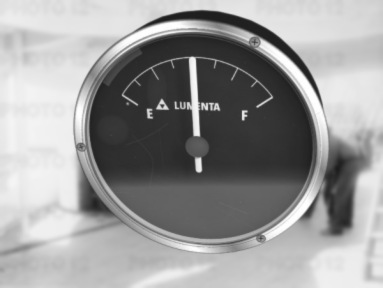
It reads **0.5**
